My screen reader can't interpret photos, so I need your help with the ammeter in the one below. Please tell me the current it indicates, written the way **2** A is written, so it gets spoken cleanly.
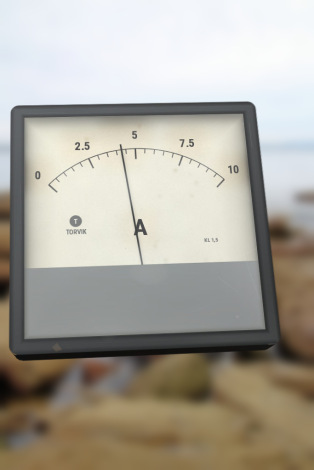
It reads **4.25** A
